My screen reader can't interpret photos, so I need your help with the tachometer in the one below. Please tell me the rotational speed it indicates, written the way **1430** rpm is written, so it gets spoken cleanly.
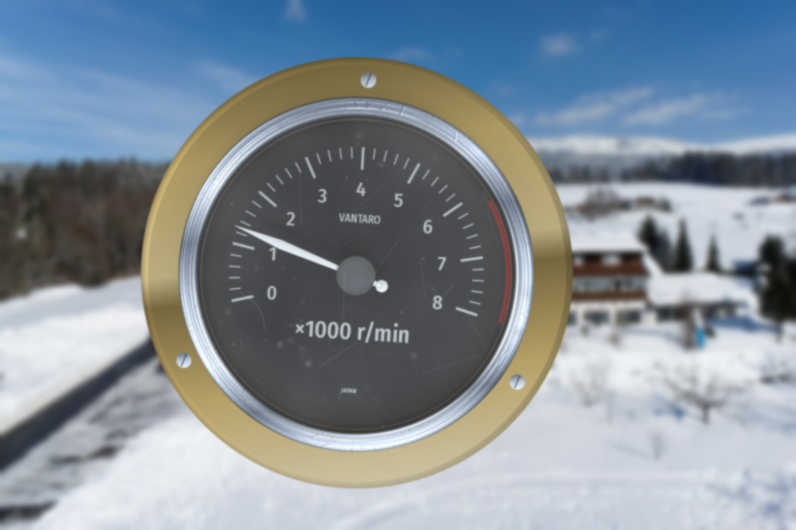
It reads **1300** rpm
